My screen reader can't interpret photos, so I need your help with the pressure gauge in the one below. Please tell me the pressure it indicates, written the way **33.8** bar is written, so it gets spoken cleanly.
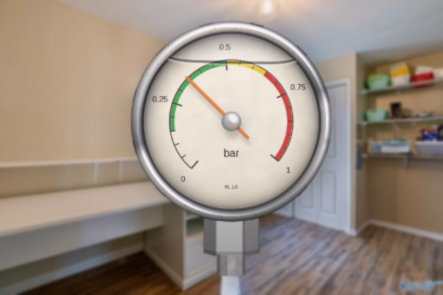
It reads **0.35** bar
